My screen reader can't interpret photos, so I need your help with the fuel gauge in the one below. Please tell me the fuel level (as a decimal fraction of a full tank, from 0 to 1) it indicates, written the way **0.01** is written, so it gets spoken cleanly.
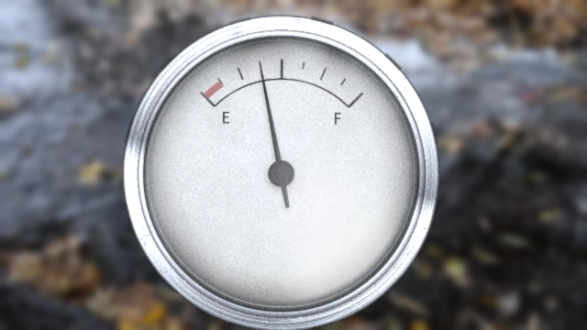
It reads **0.375**
